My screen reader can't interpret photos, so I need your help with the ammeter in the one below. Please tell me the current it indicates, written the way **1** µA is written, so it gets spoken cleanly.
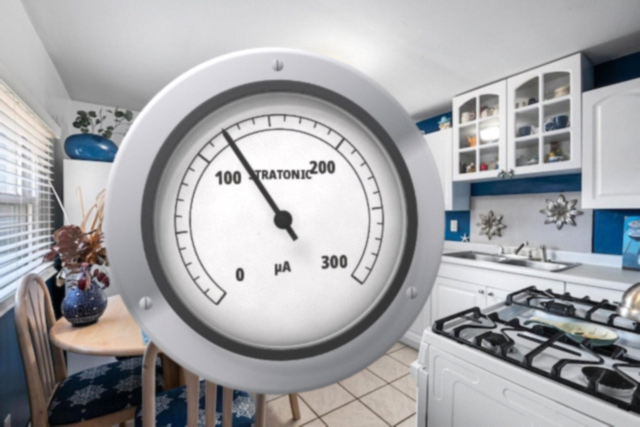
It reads **120** µA
